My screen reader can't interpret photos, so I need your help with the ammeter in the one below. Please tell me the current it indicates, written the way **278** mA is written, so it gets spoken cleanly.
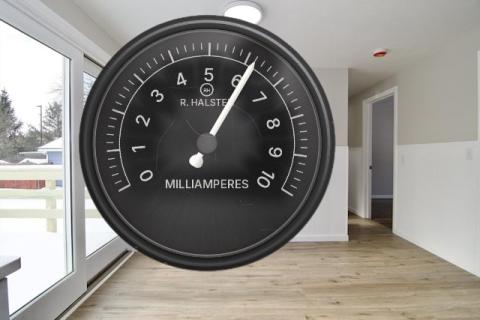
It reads **6.2** mA
